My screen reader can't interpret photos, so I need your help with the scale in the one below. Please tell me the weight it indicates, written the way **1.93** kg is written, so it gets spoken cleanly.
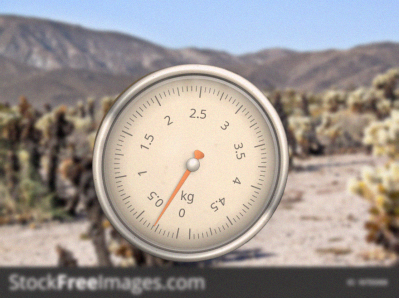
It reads **0.3** kg
